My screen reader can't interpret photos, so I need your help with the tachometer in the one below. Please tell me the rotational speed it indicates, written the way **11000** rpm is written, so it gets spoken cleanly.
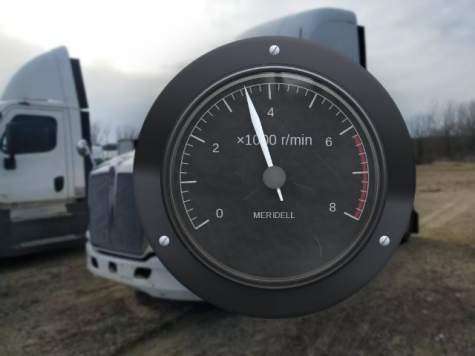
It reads **3500** rpm
